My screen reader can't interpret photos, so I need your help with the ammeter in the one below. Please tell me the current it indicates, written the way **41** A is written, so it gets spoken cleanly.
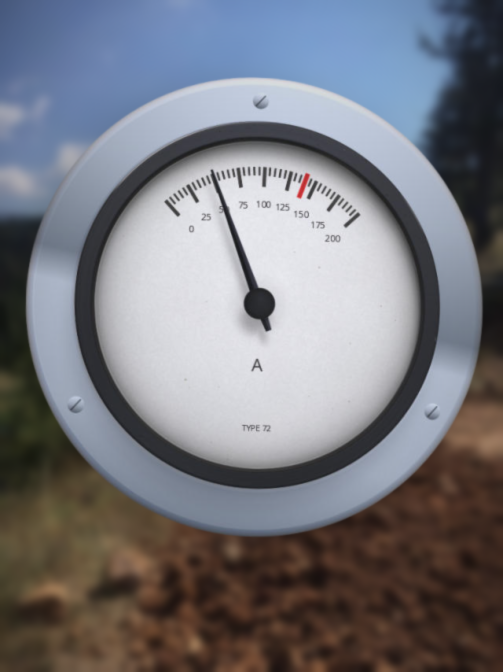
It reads **50** A
